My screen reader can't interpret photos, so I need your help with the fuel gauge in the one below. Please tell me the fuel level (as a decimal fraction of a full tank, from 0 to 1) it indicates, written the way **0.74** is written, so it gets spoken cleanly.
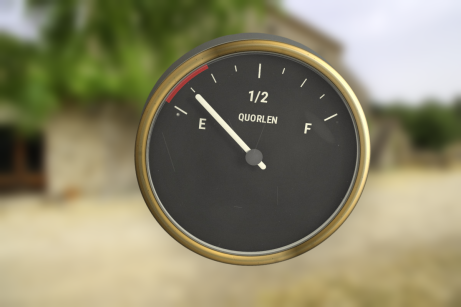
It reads **0.125**
